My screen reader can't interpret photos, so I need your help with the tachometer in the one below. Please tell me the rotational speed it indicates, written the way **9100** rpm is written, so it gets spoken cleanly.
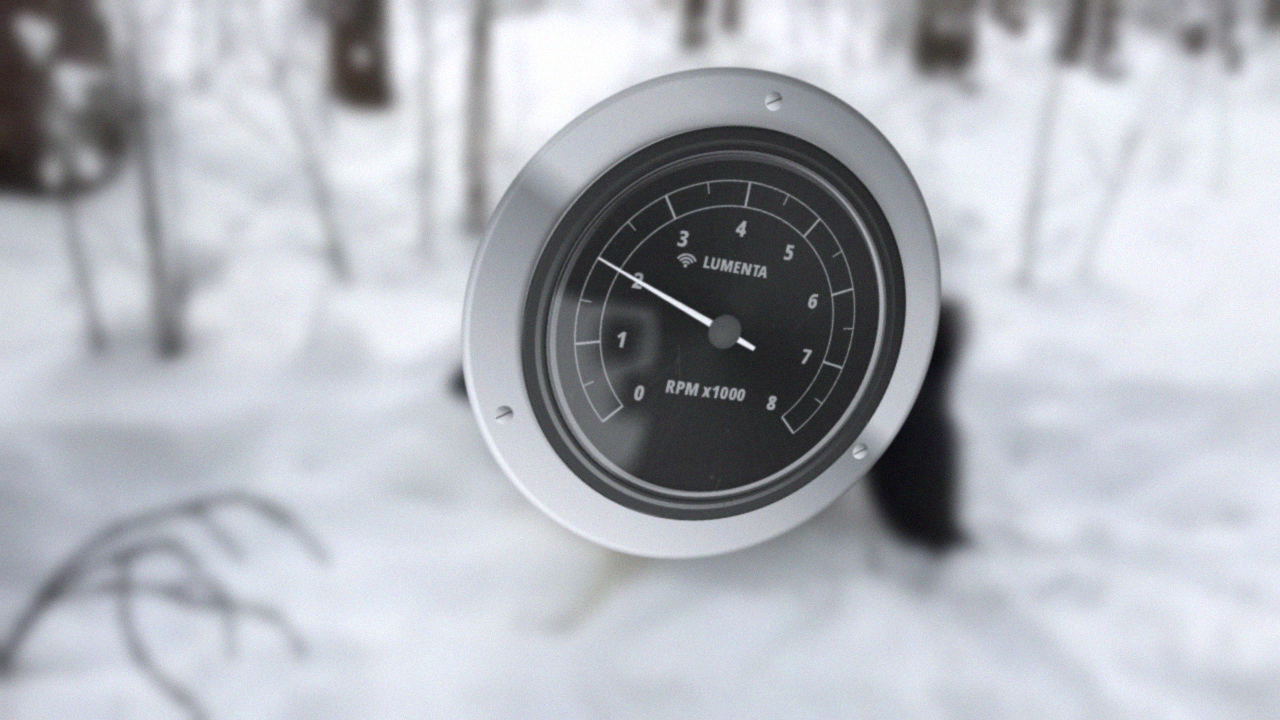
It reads **2000** rpm
